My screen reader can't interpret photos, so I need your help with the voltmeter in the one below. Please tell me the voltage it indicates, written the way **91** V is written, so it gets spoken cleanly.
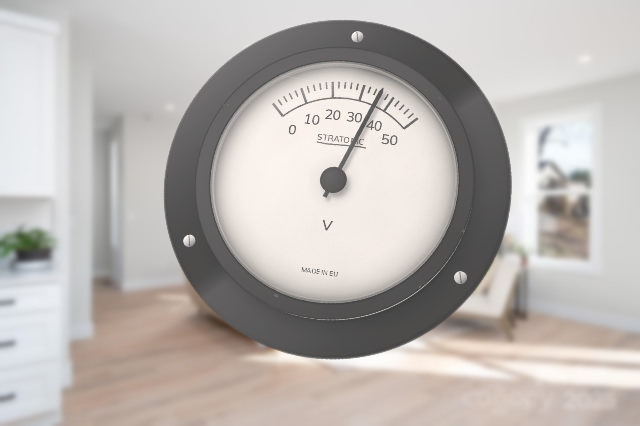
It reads **36** V
